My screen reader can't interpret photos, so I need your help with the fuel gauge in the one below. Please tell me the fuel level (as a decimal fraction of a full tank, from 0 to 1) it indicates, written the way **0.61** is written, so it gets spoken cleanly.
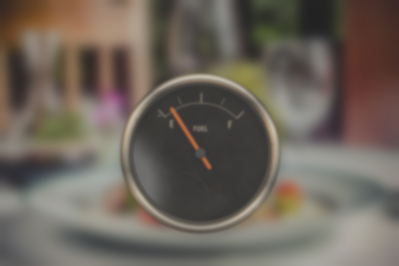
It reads **0.125**
